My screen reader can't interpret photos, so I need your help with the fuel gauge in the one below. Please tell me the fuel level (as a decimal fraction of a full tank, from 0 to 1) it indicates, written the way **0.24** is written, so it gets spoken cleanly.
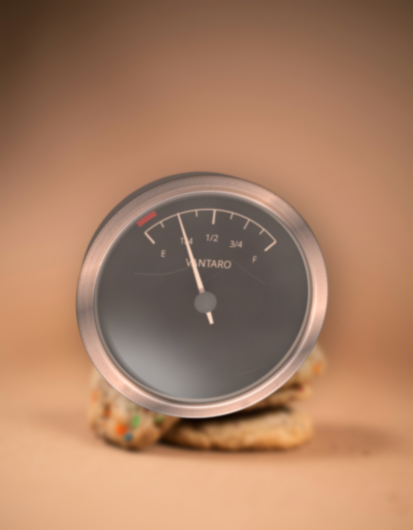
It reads **0.25**
